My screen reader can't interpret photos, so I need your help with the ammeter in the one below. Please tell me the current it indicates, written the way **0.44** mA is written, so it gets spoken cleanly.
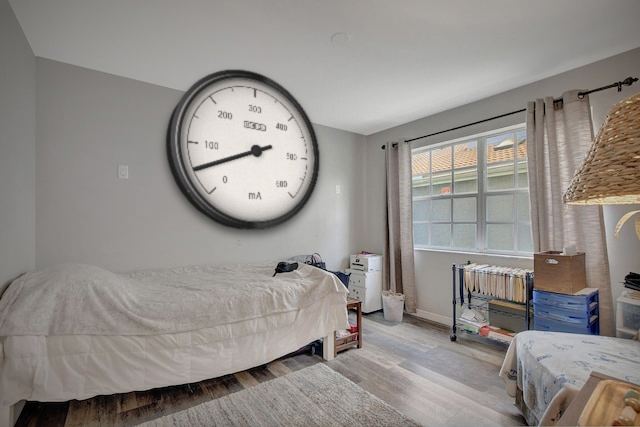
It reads **50** mA
